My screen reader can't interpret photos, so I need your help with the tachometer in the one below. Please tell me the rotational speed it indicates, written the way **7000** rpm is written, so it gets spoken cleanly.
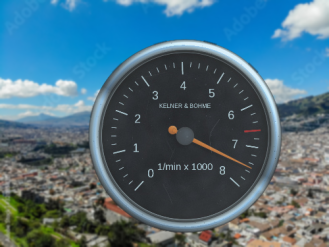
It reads **7500** rpm
